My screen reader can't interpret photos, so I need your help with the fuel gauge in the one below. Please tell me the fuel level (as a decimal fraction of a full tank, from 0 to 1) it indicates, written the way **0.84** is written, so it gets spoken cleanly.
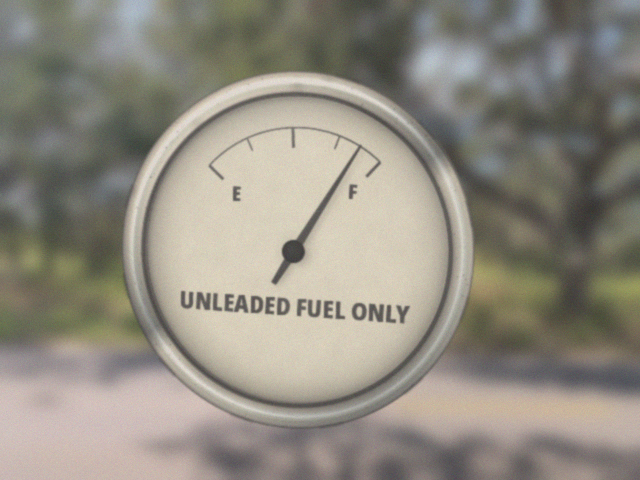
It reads **0.875**
